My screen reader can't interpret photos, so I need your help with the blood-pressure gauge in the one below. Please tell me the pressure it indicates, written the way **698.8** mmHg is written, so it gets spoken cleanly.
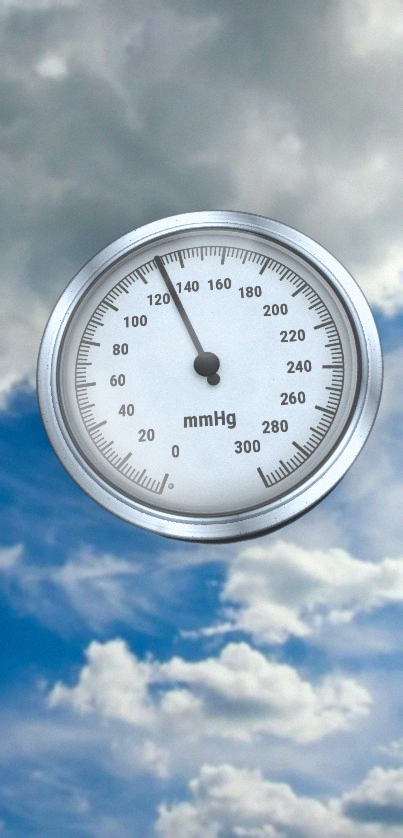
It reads **130** mmHg
